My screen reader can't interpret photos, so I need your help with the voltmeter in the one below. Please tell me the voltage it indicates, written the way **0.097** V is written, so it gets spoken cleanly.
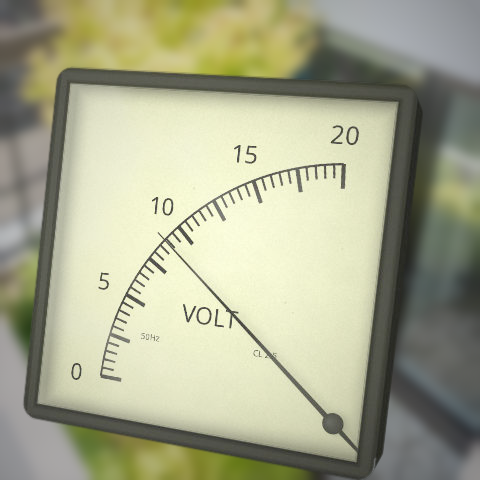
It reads **9** V
